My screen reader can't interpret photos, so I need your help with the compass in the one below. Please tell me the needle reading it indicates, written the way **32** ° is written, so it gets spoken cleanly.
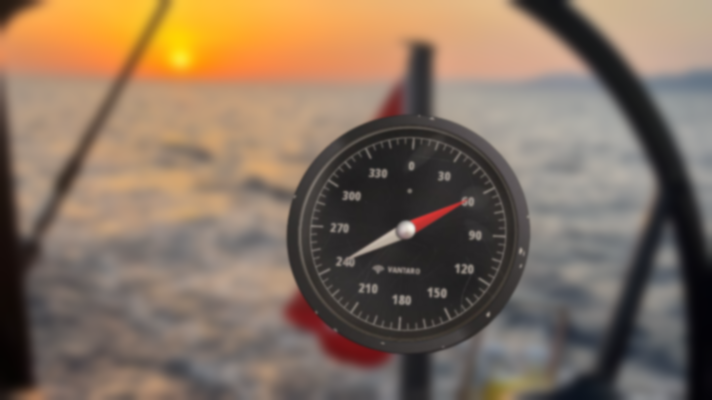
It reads **60** °
